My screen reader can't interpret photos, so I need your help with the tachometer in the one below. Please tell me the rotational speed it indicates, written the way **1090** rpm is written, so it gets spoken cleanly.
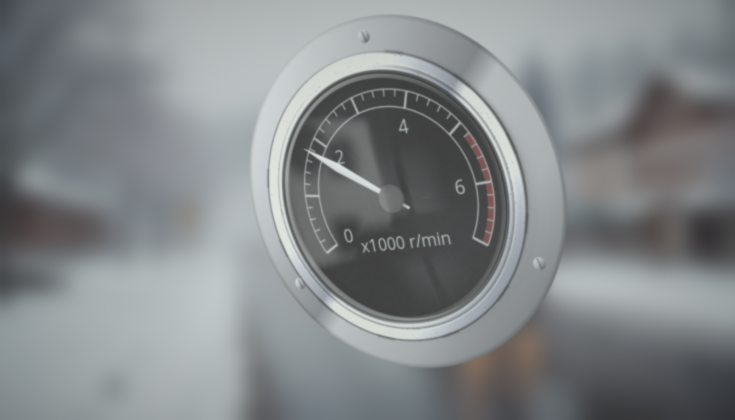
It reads **1800** rpm
